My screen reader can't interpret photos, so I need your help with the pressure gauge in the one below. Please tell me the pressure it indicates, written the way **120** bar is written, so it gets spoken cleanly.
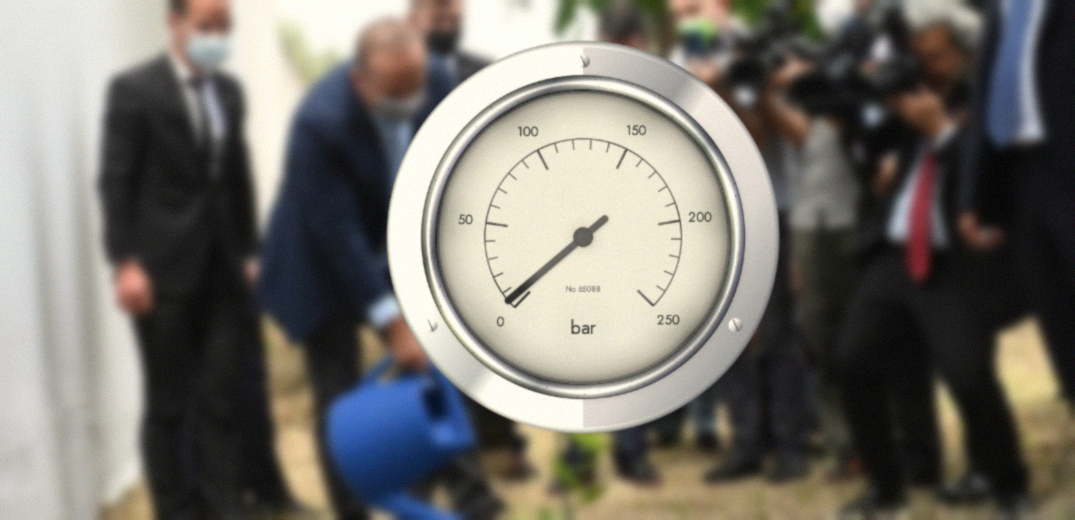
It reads **5** bar
